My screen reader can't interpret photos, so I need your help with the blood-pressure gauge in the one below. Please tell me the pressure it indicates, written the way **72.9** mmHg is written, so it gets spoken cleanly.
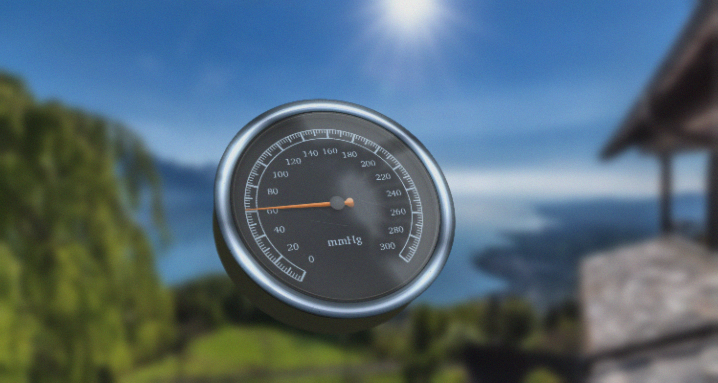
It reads **60** mmHg
